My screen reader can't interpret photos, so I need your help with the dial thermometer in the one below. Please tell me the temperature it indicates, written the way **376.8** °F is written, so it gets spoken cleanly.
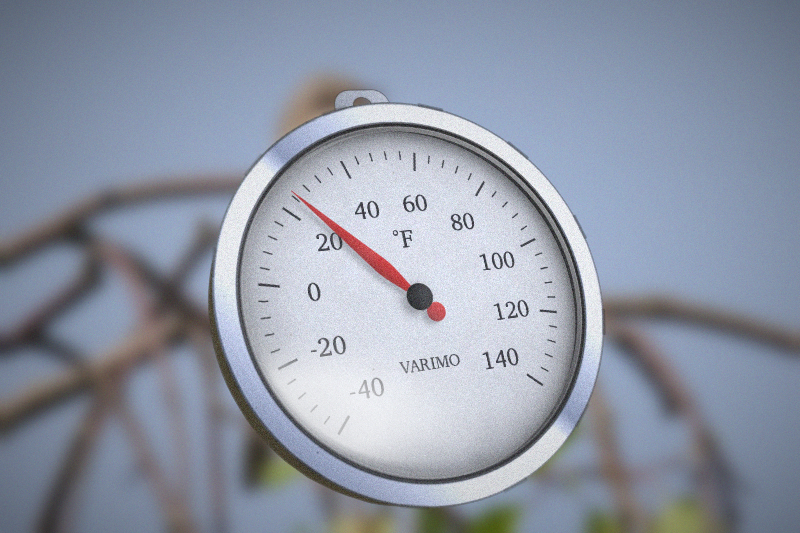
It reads **24** °F
